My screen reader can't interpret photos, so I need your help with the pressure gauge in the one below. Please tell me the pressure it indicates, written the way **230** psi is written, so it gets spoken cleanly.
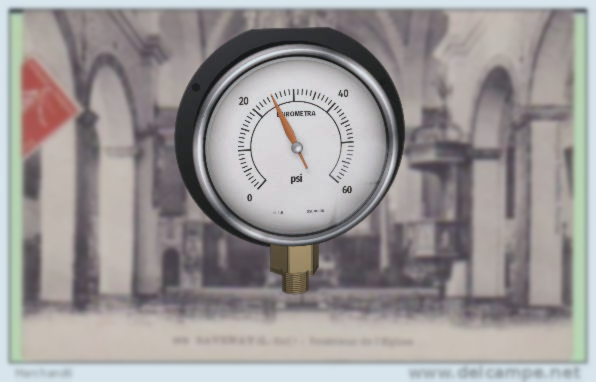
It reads **25** psi
